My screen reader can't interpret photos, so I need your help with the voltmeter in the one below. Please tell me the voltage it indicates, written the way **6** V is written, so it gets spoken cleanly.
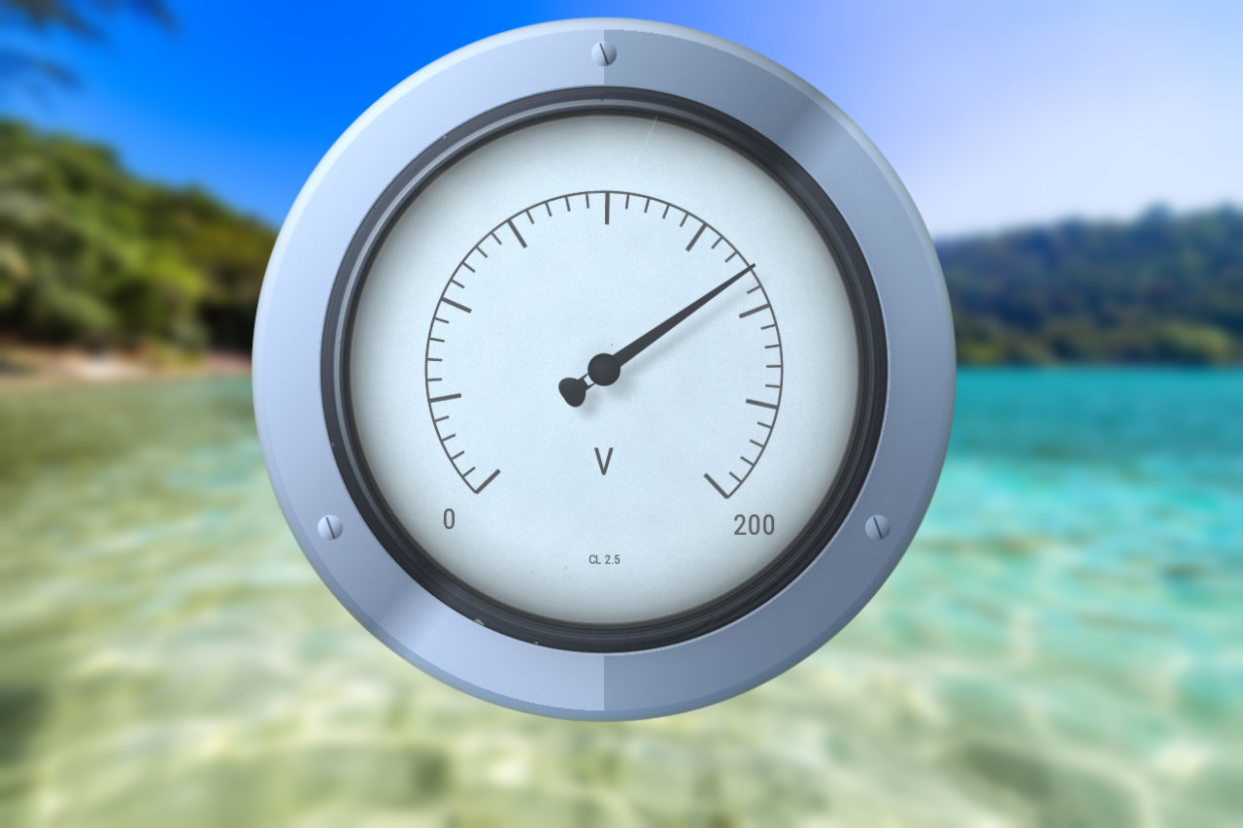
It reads **140** V
